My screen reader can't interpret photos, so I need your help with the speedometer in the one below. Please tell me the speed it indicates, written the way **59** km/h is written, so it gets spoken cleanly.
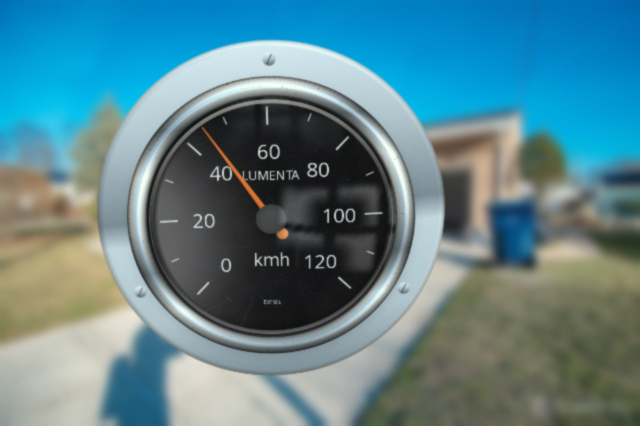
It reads **45** km/h
